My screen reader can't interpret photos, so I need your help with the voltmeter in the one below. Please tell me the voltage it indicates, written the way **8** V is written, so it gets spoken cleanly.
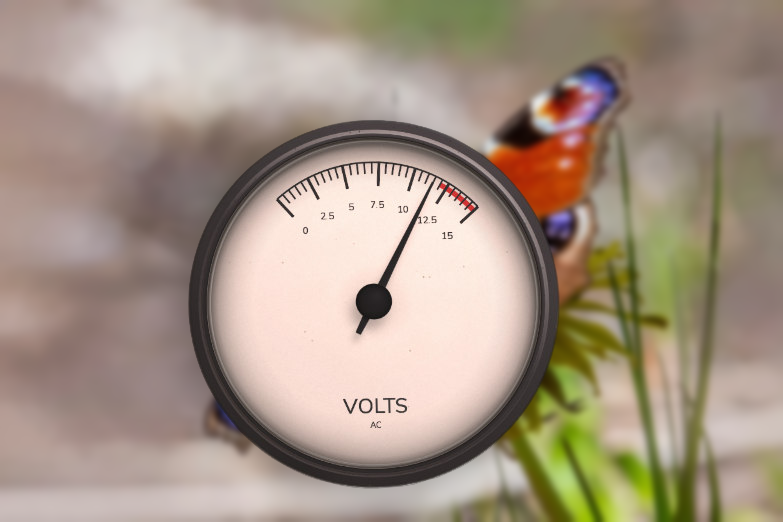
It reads **11.5** V
